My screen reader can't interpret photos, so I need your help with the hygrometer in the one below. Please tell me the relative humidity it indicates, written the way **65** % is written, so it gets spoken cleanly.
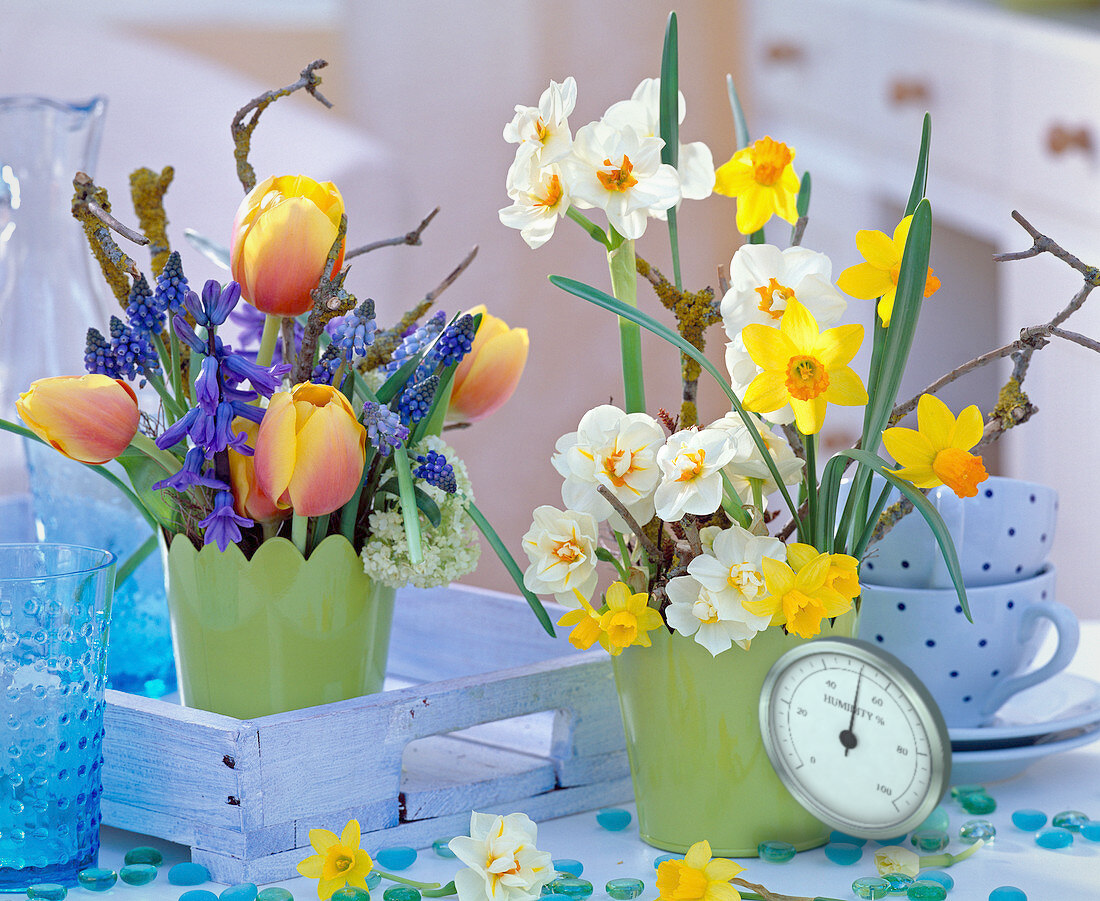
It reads **52** %
